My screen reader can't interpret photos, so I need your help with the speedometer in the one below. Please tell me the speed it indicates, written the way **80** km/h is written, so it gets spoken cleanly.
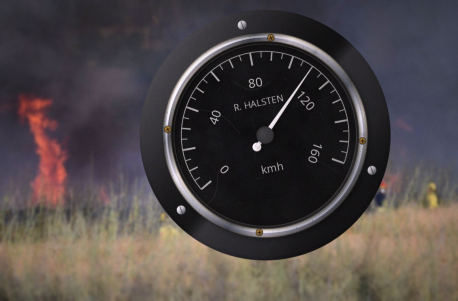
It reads **110** km/h
